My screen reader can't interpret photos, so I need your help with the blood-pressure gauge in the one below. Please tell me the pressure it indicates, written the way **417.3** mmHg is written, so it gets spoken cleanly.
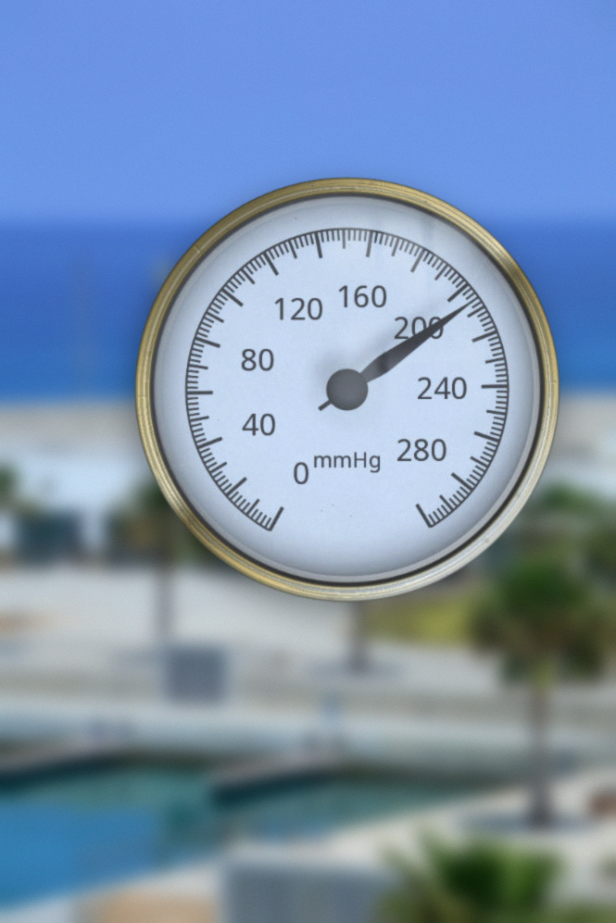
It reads **206** mmHg
